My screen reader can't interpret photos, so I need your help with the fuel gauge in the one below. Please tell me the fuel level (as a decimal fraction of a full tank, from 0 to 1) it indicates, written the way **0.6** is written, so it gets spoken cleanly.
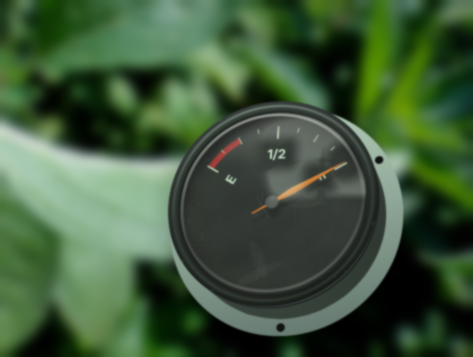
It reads **1**
